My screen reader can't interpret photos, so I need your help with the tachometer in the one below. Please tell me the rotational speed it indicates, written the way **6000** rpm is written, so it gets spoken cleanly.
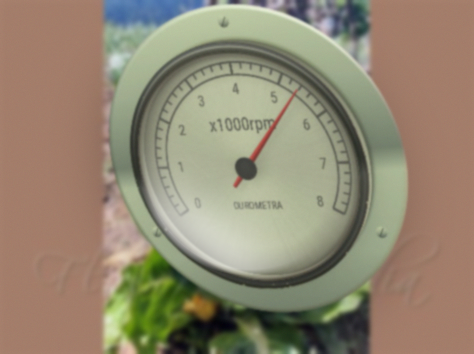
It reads **5400** rpm
